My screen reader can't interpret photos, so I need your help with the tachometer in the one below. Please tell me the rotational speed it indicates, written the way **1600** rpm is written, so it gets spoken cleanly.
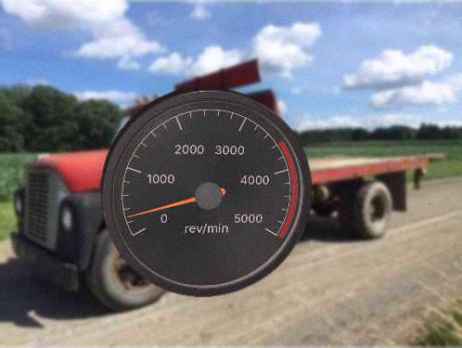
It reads **300** rpm
